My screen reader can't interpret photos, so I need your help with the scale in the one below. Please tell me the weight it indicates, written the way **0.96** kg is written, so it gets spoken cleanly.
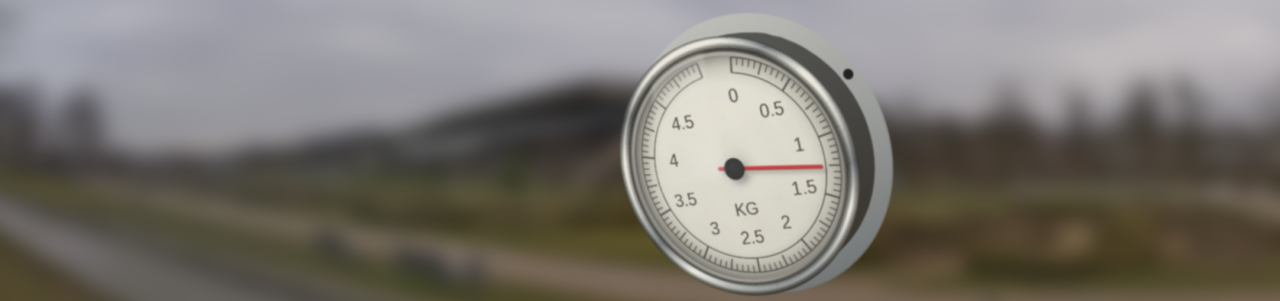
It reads **1.25** kg
